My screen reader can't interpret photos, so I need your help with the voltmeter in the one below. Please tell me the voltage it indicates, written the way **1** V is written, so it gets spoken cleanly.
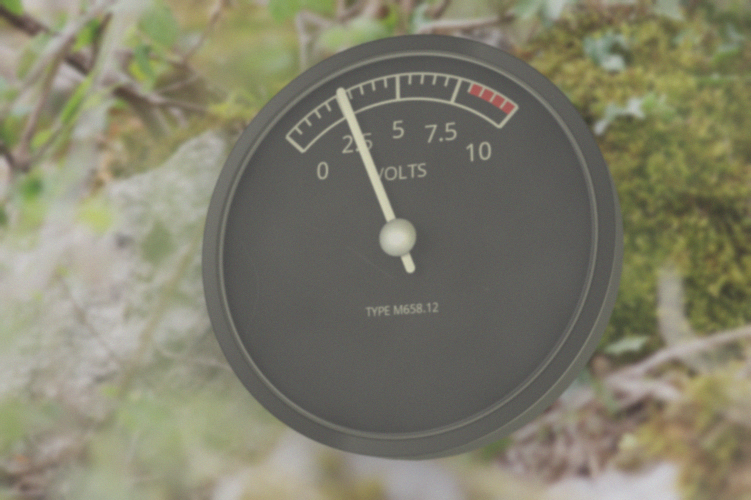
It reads **2.75** V
